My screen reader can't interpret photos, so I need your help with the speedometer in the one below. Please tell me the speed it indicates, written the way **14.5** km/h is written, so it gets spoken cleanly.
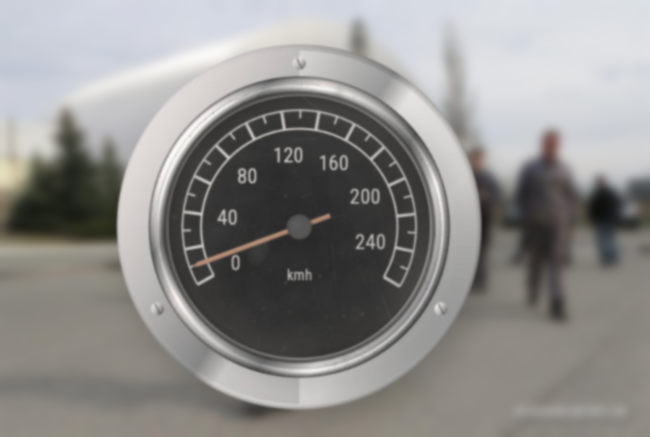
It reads **10** km/h
